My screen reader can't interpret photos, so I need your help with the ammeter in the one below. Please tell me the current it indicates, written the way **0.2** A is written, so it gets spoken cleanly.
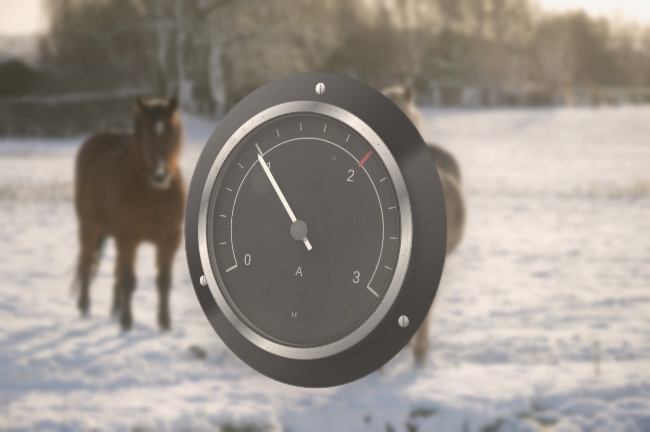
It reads **1** A
